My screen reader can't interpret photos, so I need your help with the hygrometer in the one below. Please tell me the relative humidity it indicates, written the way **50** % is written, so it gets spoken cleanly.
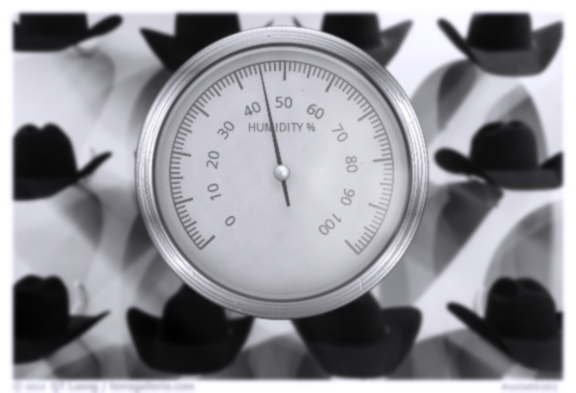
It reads **45** %
